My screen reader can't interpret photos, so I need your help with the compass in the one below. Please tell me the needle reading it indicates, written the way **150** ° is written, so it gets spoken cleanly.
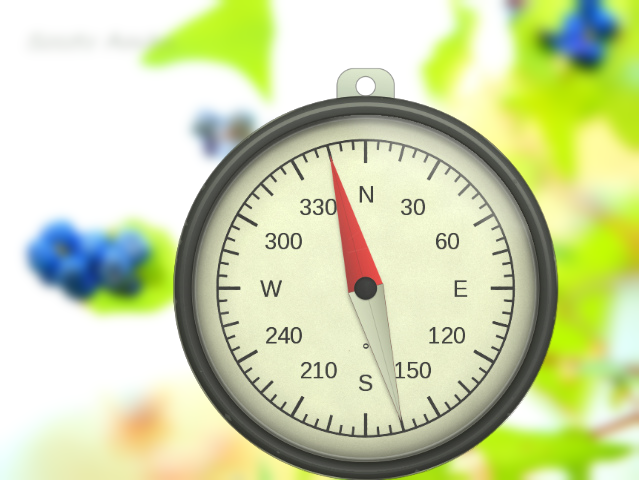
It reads **345** °
